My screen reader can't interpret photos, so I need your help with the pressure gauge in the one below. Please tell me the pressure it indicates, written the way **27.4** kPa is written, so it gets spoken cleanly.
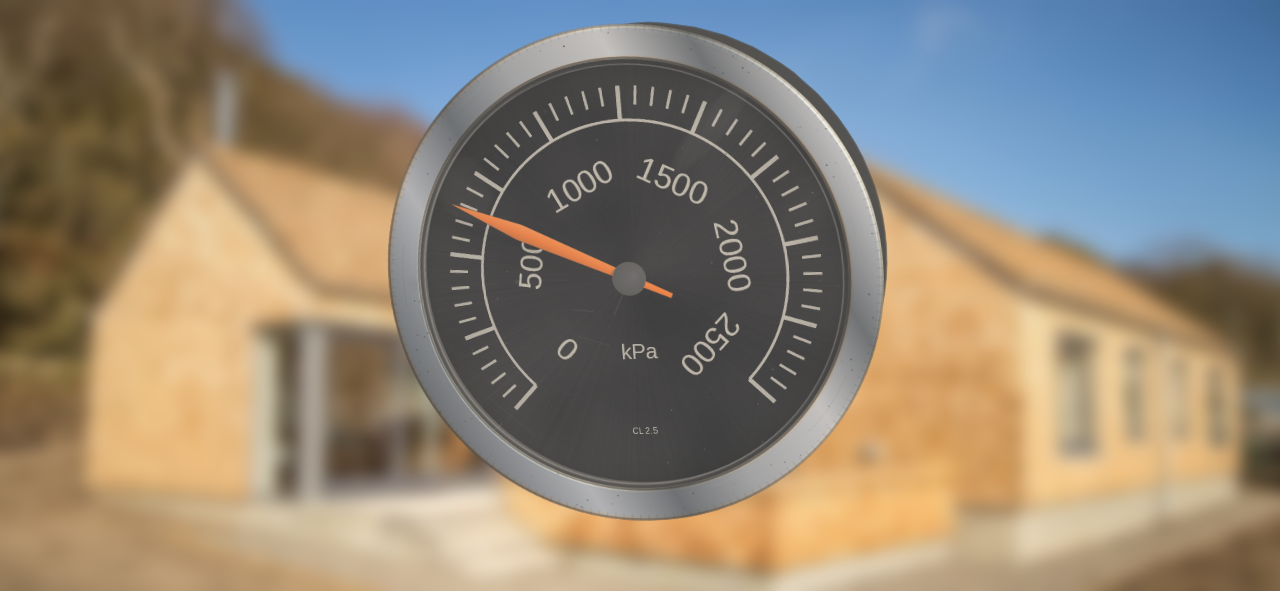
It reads **650** kPa
